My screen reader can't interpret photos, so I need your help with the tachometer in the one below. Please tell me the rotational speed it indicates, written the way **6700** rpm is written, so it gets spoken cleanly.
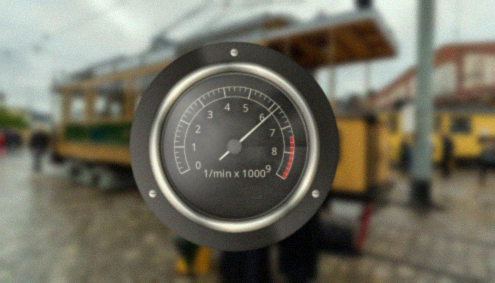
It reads **6200** rpm
